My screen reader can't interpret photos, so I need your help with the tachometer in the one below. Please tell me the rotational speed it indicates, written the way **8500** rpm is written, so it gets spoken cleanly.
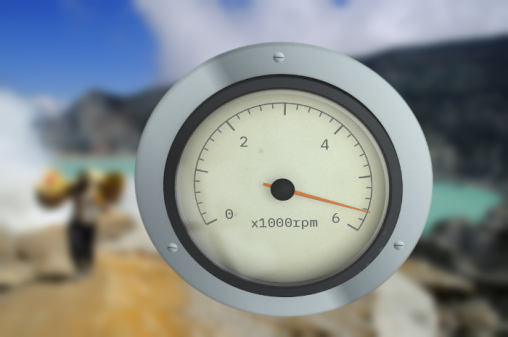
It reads **5600** rpm
